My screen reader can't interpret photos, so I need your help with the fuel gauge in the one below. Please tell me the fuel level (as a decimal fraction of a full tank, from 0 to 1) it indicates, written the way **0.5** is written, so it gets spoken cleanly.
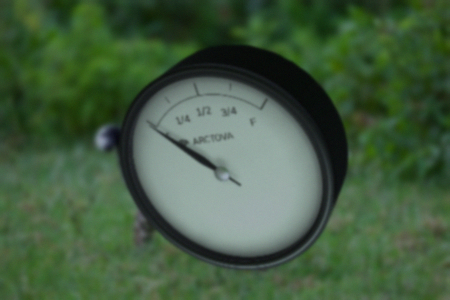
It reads **0**
